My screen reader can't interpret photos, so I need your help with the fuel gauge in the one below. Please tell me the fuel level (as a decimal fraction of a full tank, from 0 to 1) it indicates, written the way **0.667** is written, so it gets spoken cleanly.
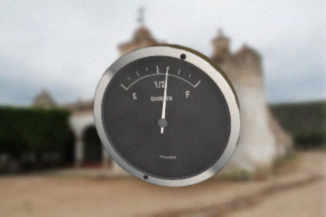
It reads **0.625**
